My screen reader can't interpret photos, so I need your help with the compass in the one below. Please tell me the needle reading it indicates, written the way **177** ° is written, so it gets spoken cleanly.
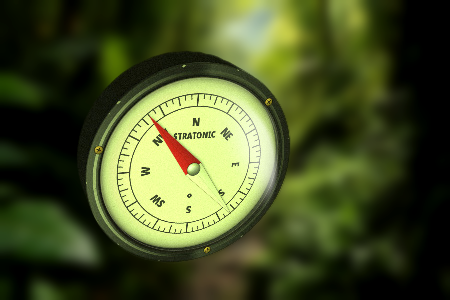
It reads **320** °
